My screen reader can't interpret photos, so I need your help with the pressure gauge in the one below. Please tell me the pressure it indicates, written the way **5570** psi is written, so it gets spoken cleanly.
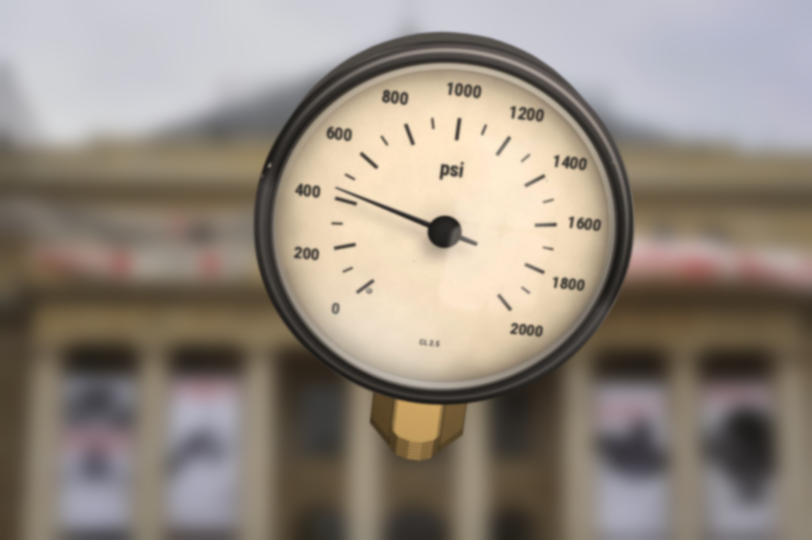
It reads **450** psi
